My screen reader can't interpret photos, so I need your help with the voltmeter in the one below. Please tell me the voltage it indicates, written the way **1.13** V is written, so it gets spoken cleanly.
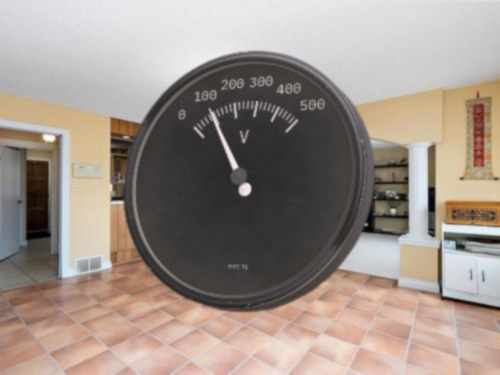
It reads **100** V
